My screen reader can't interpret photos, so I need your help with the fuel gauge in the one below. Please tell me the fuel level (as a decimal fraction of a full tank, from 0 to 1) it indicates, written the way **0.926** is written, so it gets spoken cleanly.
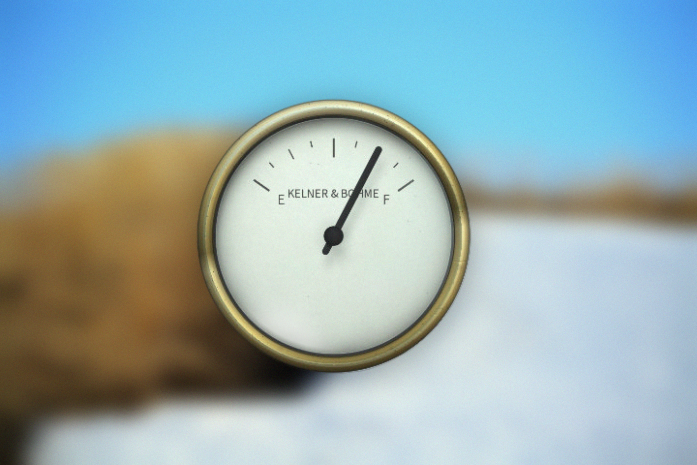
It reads **0.75**
